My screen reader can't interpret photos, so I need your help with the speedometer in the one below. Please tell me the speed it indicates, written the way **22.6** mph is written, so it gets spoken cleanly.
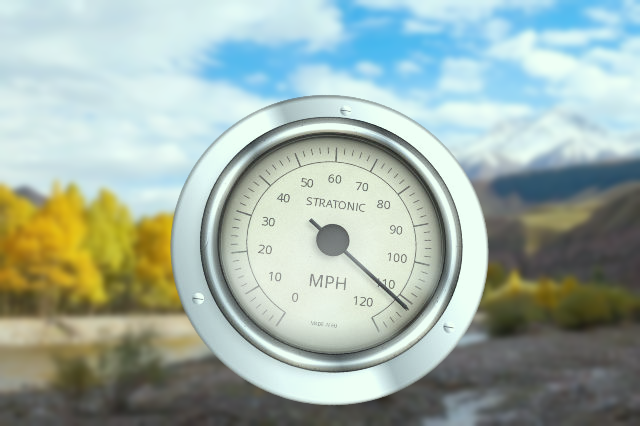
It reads **112** mph
